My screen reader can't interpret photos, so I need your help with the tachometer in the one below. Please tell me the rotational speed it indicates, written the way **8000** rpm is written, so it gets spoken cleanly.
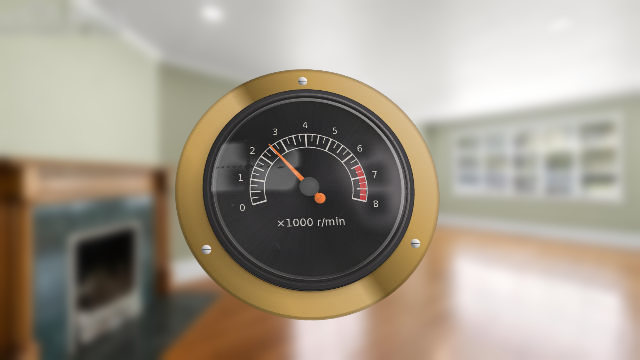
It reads **2500** rpm
